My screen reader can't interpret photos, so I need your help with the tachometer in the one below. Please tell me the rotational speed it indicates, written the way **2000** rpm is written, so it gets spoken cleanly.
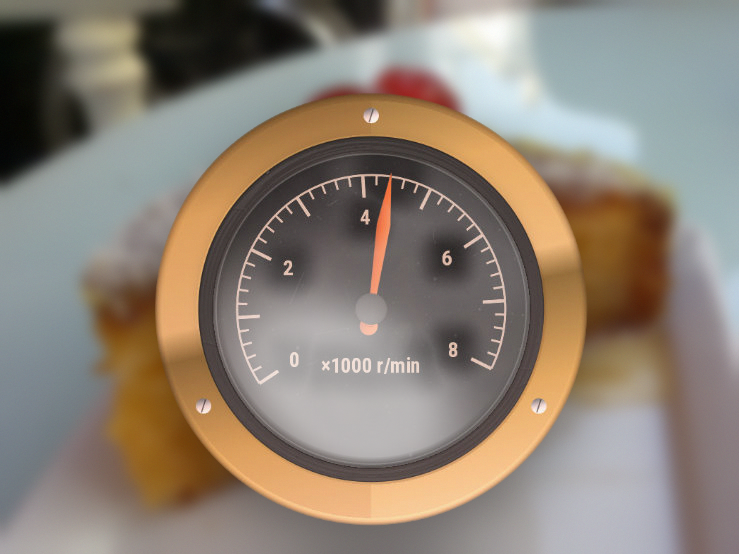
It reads **4400** rpm
